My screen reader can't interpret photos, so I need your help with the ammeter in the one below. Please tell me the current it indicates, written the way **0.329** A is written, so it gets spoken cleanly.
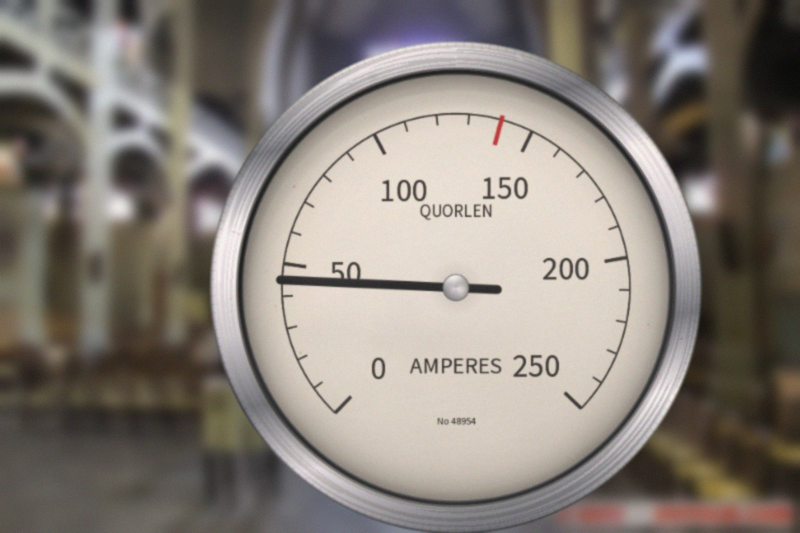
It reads **45** A
